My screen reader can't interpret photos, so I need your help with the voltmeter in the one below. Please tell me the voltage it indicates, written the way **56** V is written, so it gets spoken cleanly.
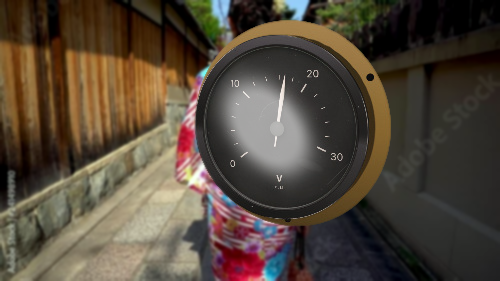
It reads **17** V
